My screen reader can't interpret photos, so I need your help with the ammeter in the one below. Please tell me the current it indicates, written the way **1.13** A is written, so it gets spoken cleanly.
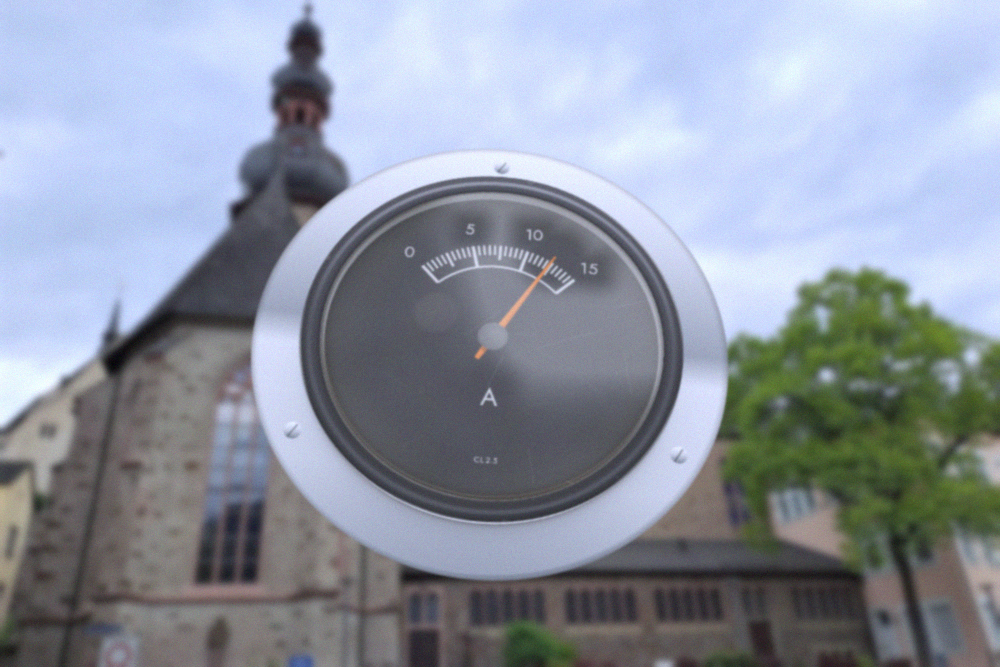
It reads **12.5** A
